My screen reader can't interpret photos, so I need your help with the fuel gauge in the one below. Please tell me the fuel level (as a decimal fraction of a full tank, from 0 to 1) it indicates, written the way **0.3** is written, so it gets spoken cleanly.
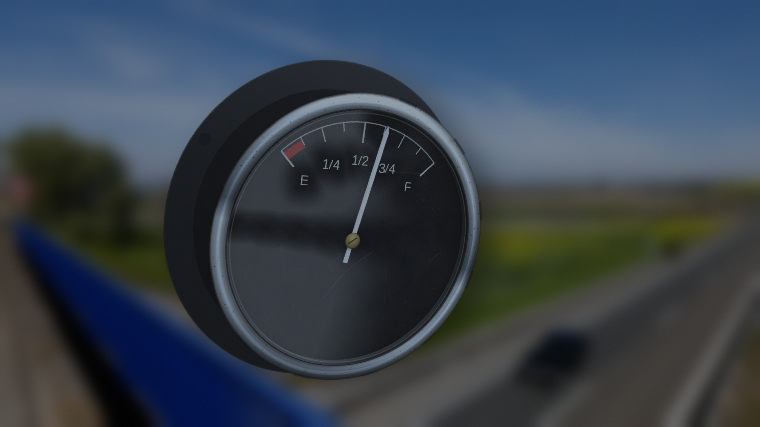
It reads **0.625**
